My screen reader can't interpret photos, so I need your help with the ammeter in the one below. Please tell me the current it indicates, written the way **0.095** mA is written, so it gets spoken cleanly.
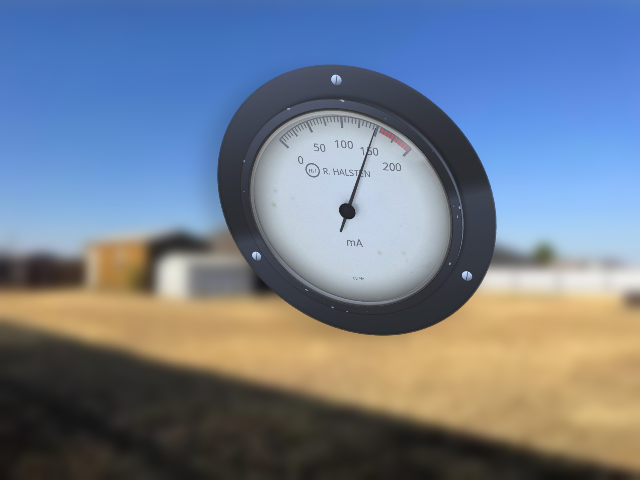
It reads **150** mA
